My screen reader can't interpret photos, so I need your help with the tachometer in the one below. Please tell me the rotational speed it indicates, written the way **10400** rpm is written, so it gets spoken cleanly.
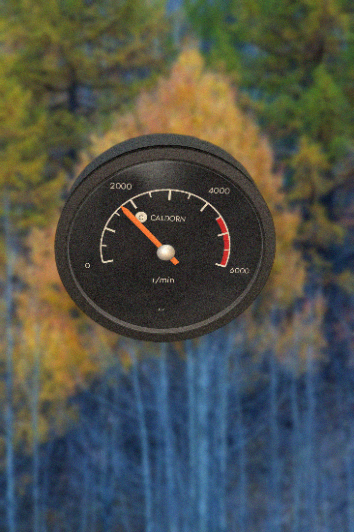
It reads **1750** rpm
